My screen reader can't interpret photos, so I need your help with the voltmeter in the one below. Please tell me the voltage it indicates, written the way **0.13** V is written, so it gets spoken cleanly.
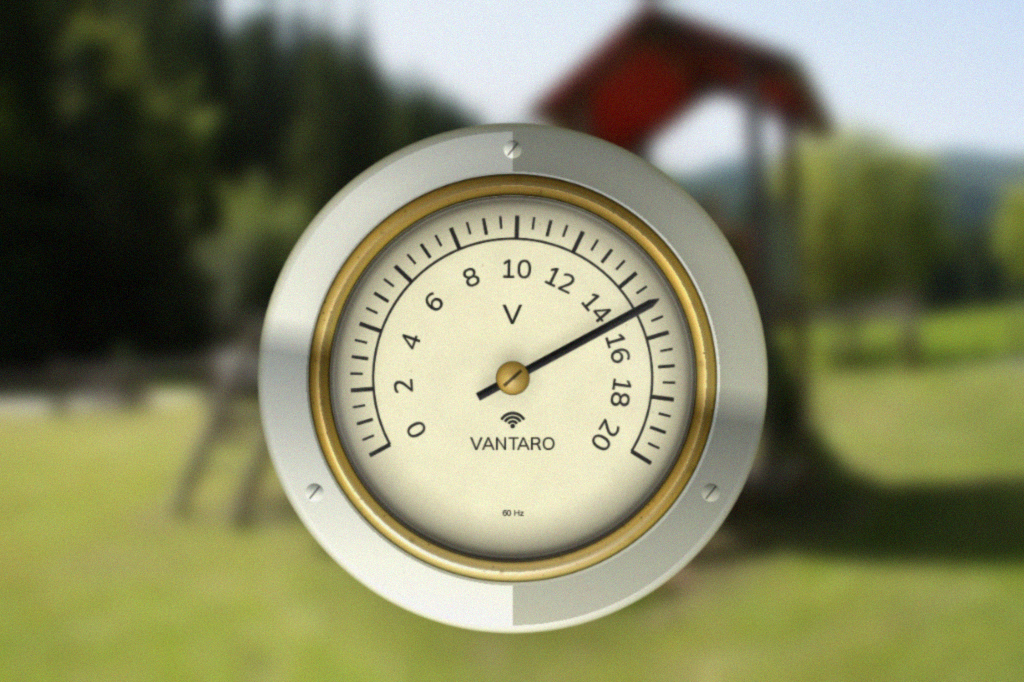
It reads **15** V
